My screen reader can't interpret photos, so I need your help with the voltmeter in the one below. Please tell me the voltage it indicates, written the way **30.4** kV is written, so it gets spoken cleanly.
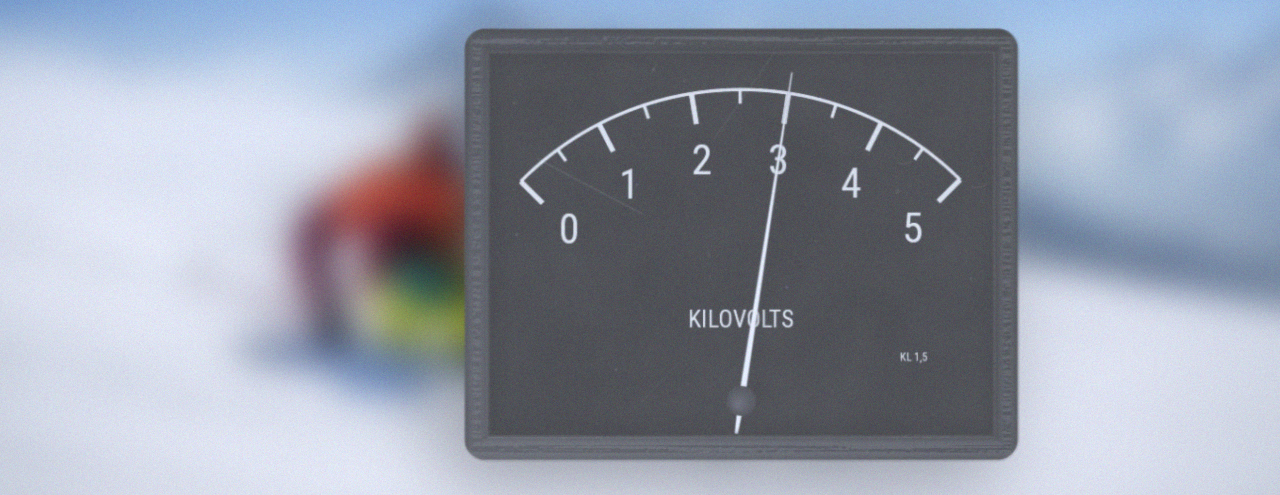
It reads **3** kV
